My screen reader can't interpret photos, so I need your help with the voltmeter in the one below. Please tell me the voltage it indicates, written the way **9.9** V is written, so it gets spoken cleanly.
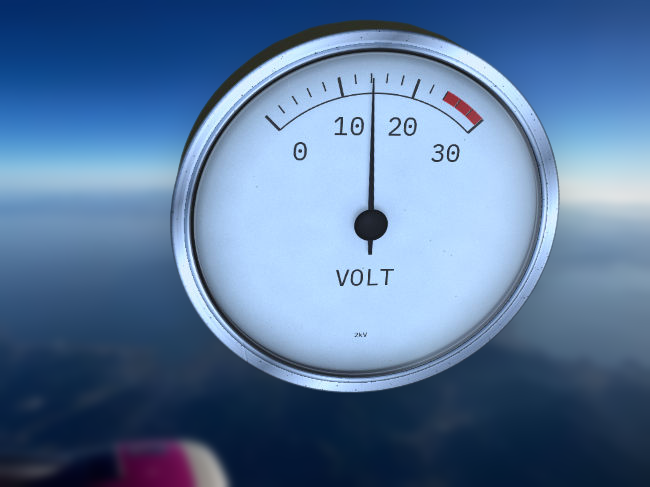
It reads **14** V
